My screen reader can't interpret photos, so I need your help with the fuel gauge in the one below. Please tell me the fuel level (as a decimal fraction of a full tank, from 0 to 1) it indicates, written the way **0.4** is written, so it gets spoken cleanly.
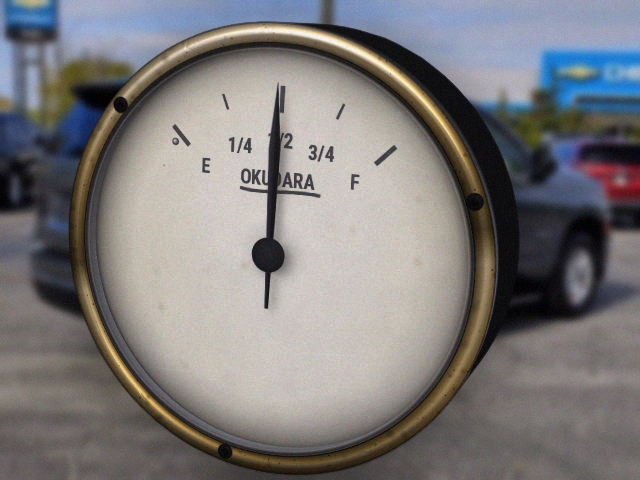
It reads **0.5**
